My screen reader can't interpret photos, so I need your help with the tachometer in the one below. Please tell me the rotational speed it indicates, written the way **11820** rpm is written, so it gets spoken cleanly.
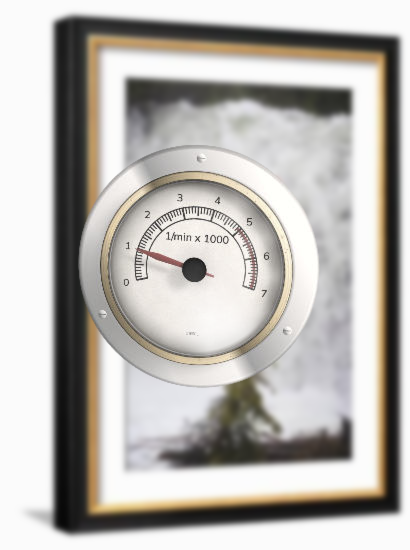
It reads **1000** rpm
